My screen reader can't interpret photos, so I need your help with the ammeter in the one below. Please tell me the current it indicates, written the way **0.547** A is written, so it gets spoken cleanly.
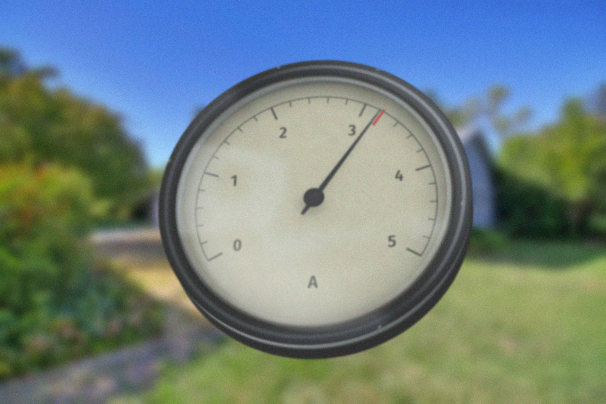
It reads **3.2** A
